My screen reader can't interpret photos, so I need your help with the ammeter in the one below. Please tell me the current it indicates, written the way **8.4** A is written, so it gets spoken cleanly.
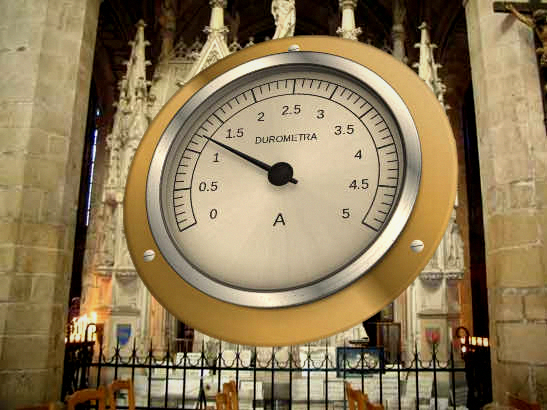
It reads **1.2** A
